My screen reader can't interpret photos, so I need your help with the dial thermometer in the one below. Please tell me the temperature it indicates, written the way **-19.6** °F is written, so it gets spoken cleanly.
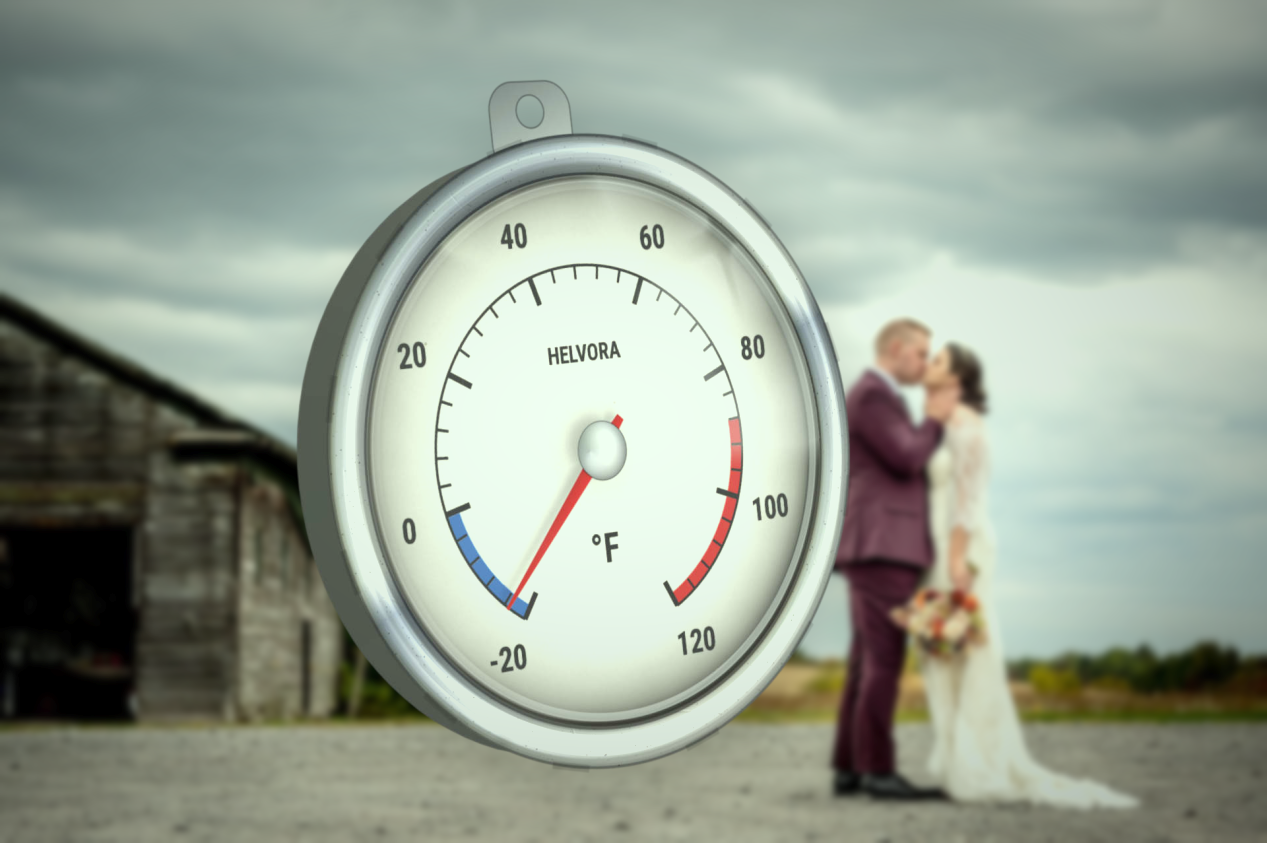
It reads **-16** °F
